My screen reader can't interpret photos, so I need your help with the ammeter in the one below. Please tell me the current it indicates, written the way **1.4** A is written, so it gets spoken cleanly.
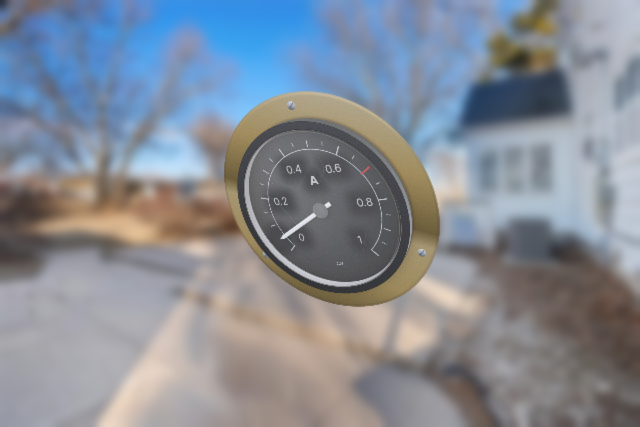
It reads **0.05** A
